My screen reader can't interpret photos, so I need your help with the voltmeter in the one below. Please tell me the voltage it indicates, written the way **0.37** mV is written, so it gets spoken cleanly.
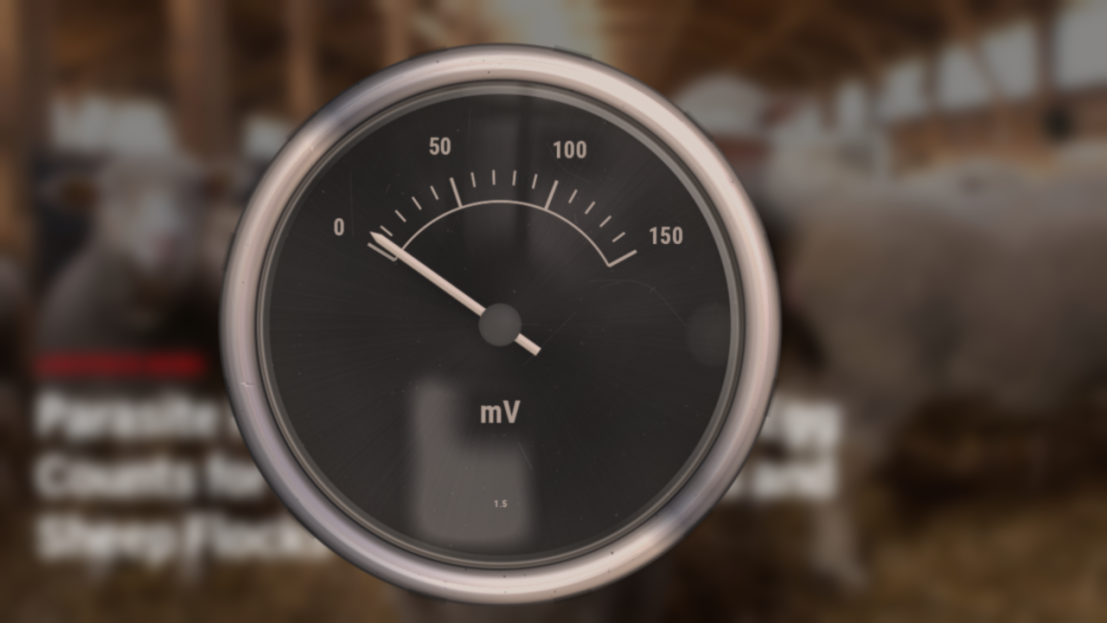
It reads **5** mV
